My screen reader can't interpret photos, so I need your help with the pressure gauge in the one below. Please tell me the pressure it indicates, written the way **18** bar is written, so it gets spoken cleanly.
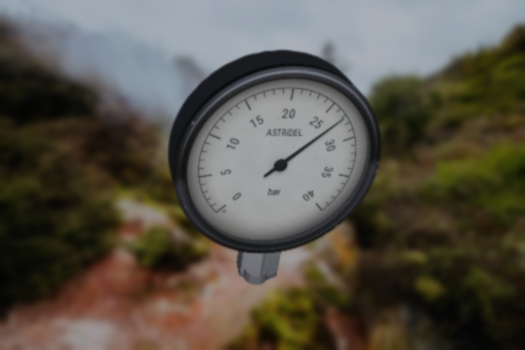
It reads **27** bar
